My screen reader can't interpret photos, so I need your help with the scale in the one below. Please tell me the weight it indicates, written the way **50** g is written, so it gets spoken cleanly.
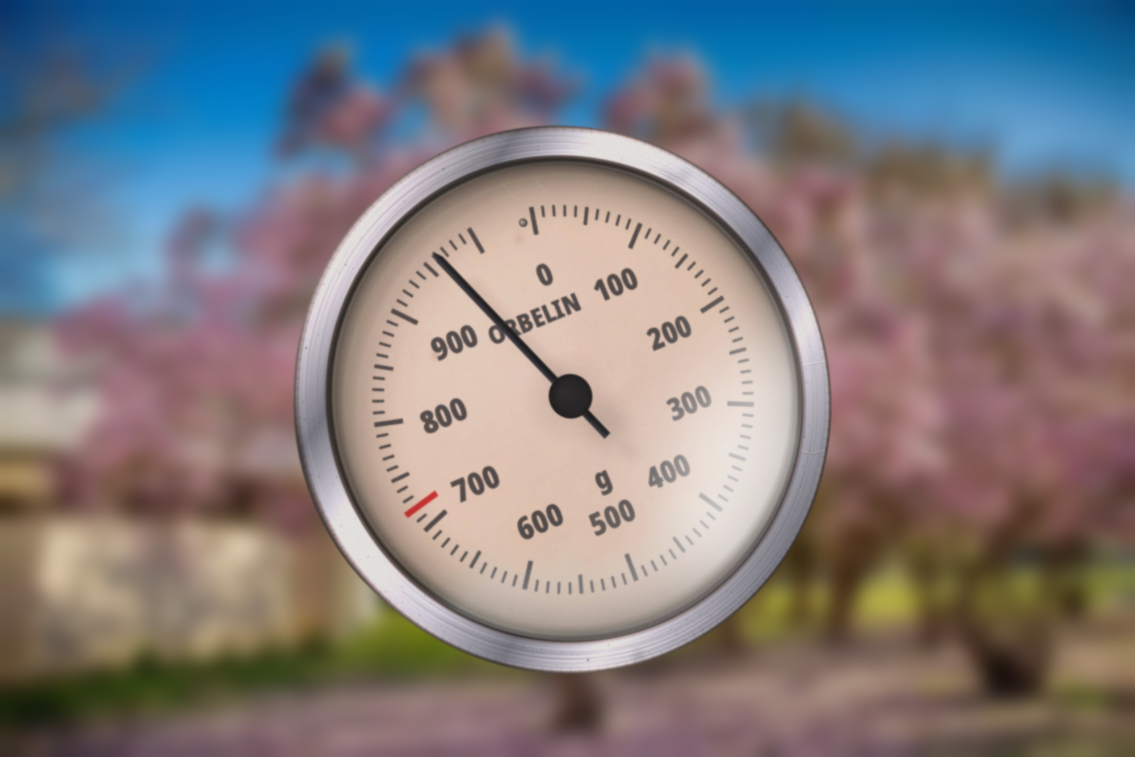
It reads **960** g
